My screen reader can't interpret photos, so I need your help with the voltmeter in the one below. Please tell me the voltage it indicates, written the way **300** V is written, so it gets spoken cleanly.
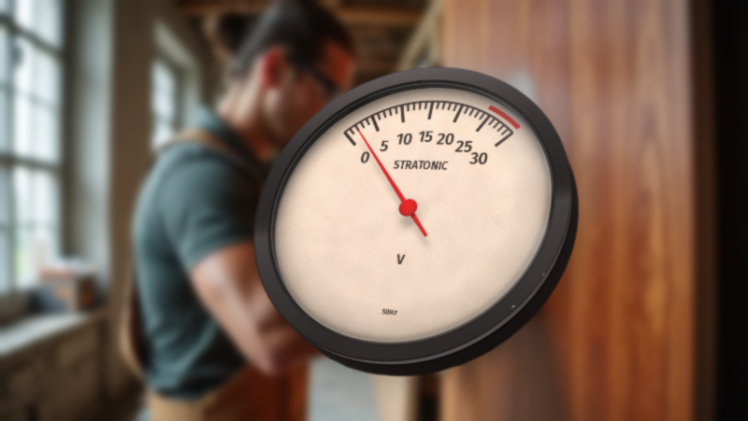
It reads **2** V
